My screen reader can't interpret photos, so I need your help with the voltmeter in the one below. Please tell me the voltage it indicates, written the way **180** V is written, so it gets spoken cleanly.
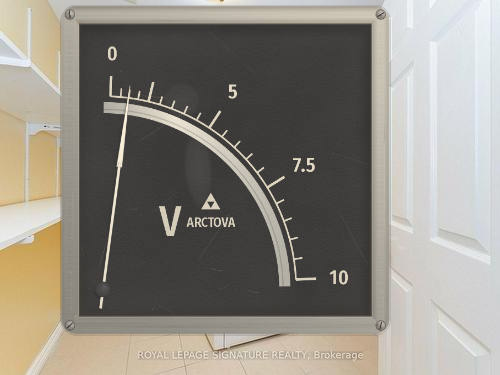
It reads **1.5** V
